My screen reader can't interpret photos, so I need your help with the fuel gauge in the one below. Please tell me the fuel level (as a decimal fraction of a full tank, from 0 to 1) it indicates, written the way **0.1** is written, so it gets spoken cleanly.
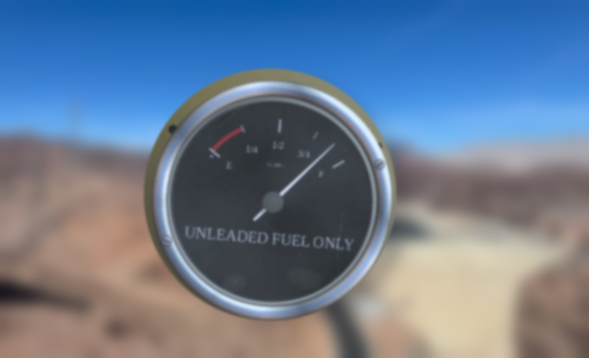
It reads **0.875**
